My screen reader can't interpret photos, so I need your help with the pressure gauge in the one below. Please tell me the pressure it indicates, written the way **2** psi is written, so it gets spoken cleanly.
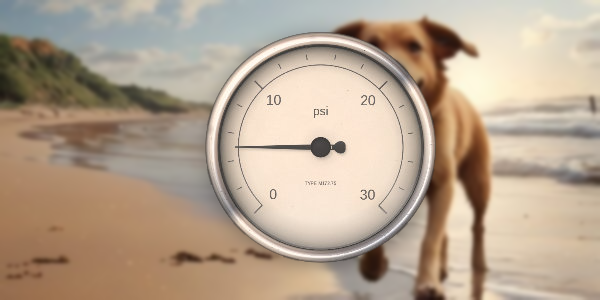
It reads **5** psi
